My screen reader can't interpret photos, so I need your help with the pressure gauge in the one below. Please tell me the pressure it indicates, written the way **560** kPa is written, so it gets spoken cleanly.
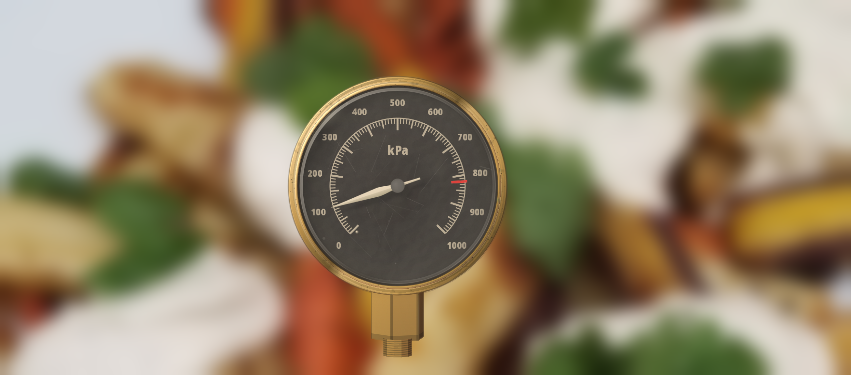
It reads **100** kPa
